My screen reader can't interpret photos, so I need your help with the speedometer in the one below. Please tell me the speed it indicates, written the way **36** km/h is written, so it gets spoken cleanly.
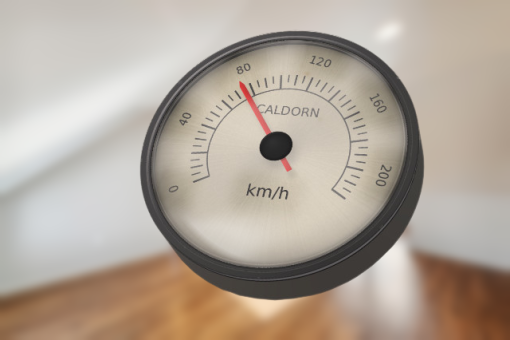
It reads **75** km/h
